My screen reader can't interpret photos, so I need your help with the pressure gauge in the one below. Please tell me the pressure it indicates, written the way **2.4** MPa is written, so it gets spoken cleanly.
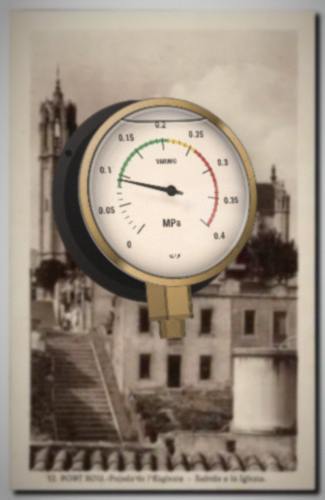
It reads **0.09** MPa
